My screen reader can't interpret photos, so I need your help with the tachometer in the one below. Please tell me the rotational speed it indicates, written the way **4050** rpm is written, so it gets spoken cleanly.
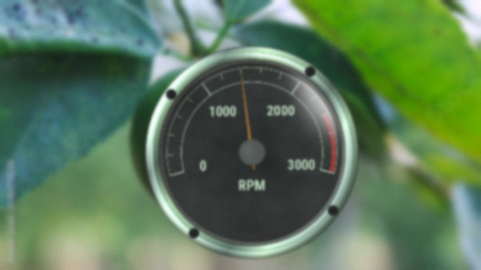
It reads **1400** rpm
